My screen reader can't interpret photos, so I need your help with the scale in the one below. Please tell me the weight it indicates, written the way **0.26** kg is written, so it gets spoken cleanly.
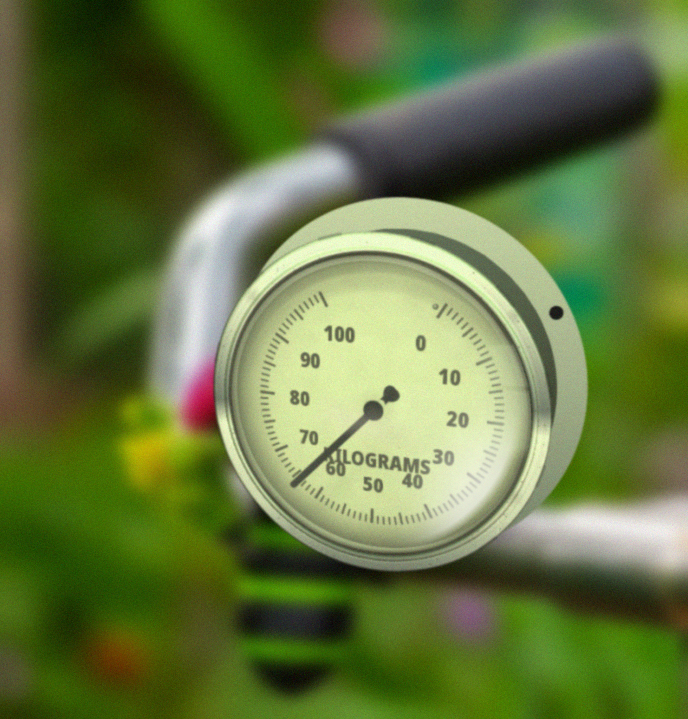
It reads **64** kg
